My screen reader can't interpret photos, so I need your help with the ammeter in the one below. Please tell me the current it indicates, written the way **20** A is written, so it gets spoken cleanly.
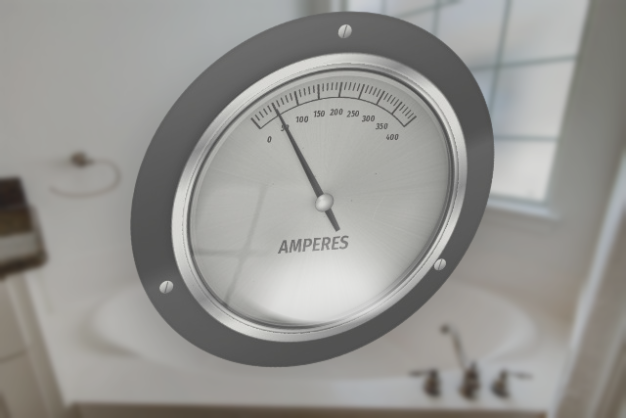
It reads **50** A
